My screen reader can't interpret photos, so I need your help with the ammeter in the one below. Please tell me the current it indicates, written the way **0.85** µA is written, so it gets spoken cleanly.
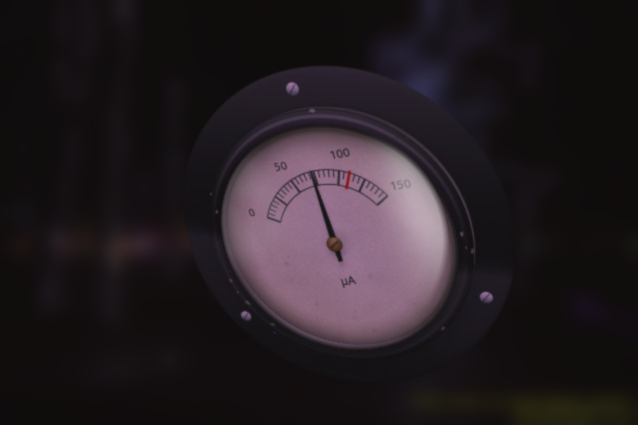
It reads **75** µA
